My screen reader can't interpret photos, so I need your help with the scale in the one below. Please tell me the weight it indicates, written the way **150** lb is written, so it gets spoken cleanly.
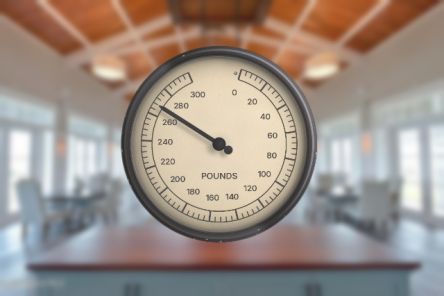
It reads **268** lb
